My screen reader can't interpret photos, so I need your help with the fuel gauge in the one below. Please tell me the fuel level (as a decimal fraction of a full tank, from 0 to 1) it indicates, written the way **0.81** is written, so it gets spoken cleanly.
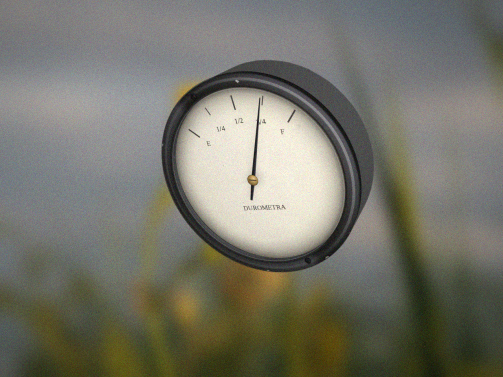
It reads **0.75**
